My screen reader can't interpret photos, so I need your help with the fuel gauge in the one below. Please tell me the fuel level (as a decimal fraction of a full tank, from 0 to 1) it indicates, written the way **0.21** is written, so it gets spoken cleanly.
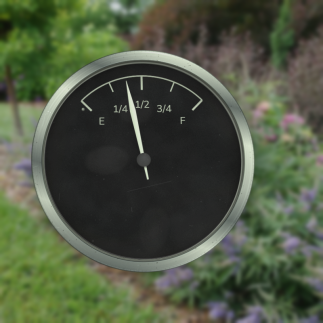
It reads **0.375**
